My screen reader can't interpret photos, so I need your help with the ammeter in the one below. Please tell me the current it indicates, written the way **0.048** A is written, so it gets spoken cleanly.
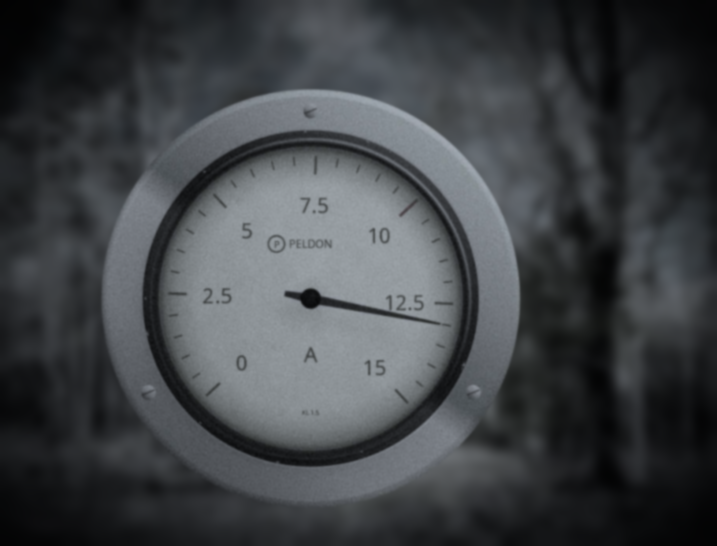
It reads **13** A
